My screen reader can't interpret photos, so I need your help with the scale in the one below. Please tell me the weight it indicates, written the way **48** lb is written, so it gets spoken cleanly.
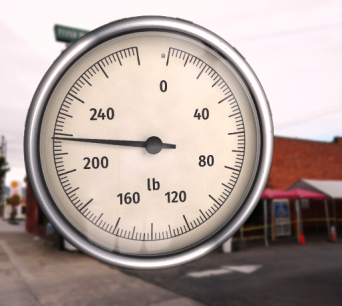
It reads **218** lb
